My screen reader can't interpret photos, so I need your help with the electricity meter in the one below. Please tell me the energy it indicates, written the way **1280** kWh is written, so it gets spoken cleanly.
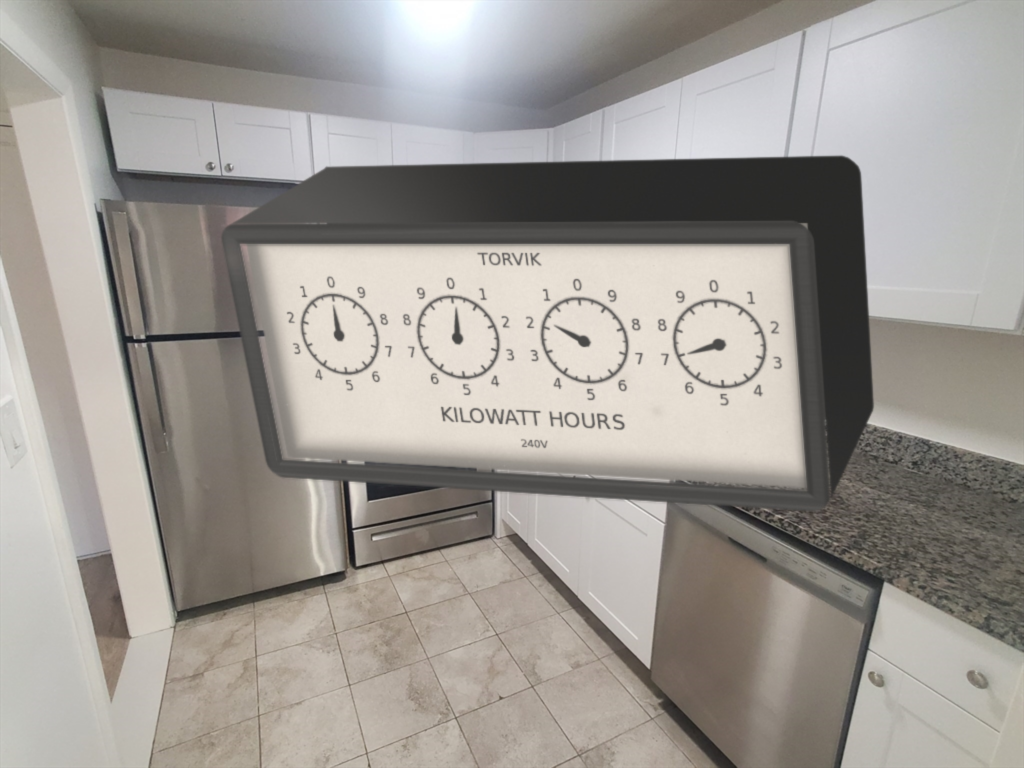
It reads **17** kWh
